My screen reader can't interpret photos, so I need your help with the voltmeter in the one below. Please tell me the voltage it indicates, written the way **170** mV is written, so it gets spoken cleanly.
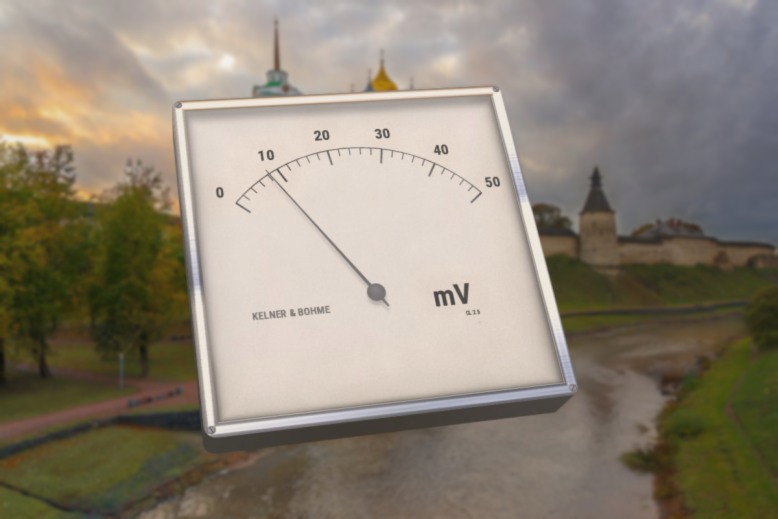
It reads **8** mV
